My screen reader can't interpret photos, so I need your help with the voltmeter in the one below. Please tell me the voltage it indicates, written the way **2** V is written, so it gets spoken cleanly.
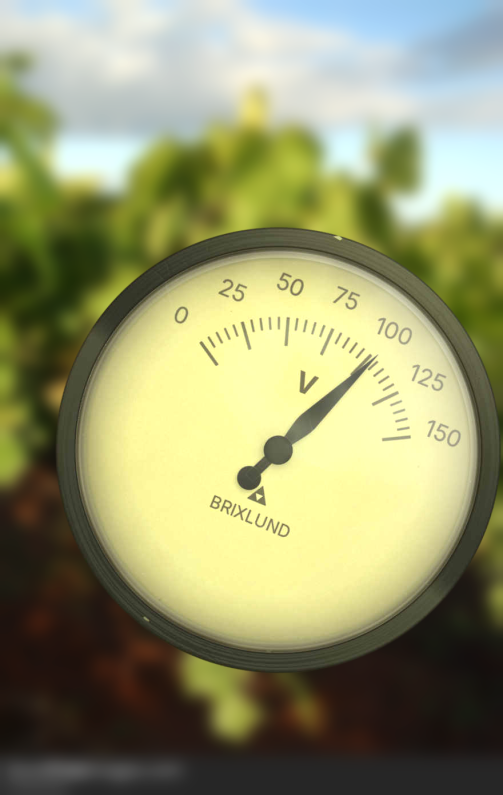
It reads **102.5** V
